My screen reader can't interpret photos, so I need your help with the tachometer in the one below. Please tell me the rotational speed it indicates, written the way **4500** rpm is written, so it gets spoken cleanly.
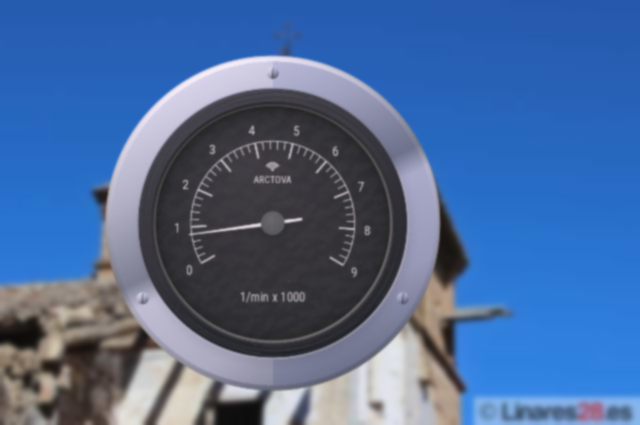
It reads **800** rpm
